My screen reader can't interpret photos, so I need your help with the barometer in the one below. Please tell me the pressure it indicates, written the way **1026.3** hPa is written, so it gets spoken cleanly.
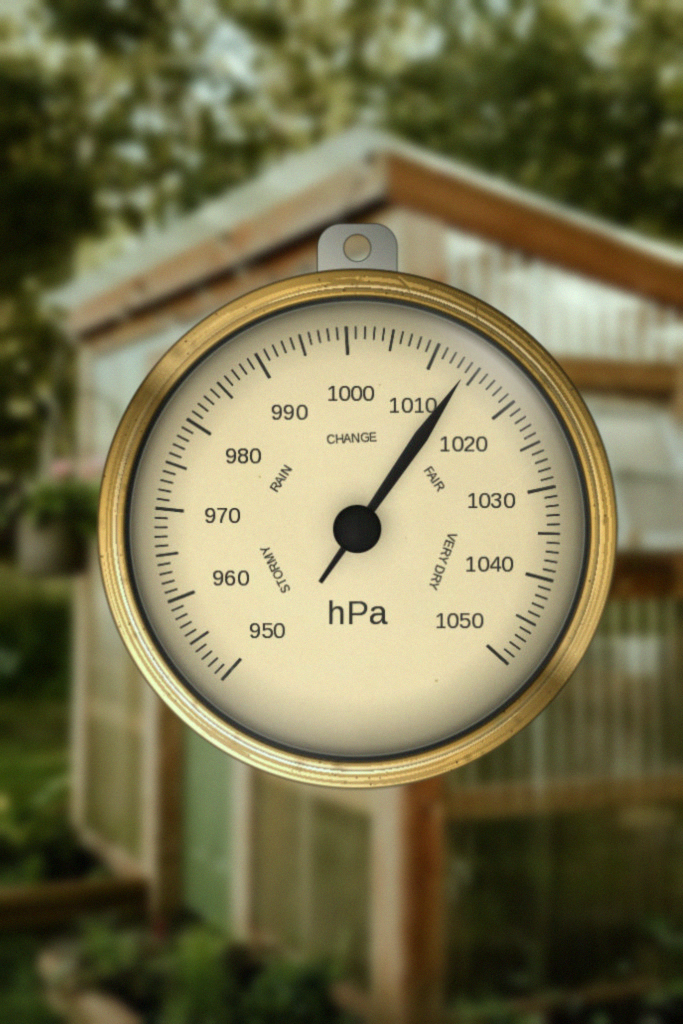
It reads **1014** hPa
